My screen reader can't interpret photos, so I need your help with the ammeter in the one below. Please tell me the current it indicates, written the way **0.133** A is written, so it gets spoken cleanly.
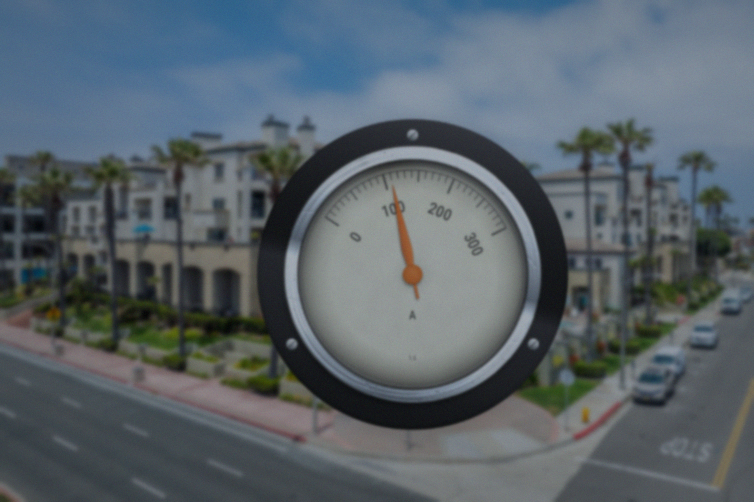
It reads **110** A
